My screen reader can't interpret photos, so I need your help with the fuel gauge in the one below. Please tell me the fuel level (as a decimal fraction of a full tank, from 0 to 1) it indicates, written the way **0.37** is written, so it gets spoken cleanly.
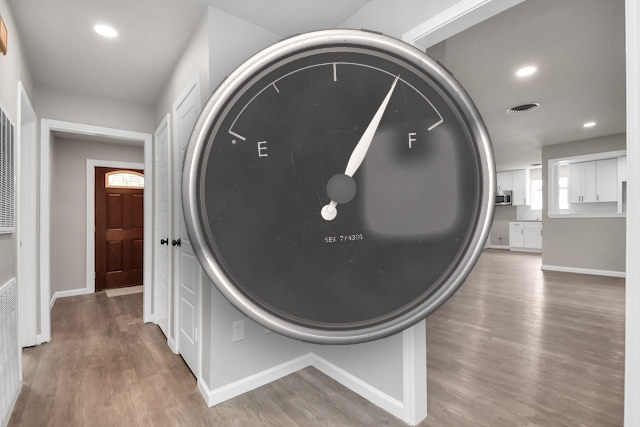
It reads **0.75**
